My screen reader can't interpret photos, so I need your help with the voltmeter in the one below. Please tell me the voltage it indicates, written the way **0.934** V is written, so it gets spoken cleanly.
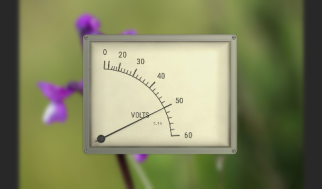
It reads **50** V
